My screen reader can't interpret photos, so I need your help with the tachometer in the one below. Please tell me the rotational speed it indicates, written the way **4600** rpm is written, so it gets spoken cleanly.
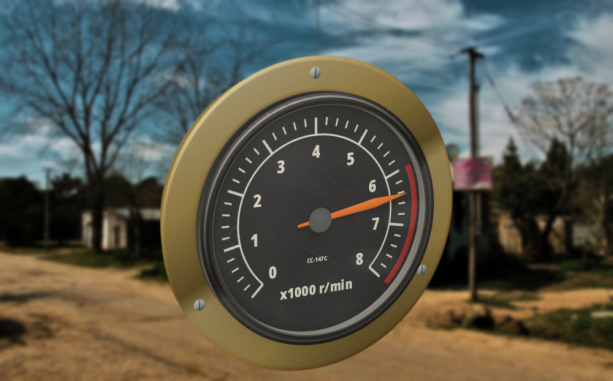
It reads **6400** rpm
